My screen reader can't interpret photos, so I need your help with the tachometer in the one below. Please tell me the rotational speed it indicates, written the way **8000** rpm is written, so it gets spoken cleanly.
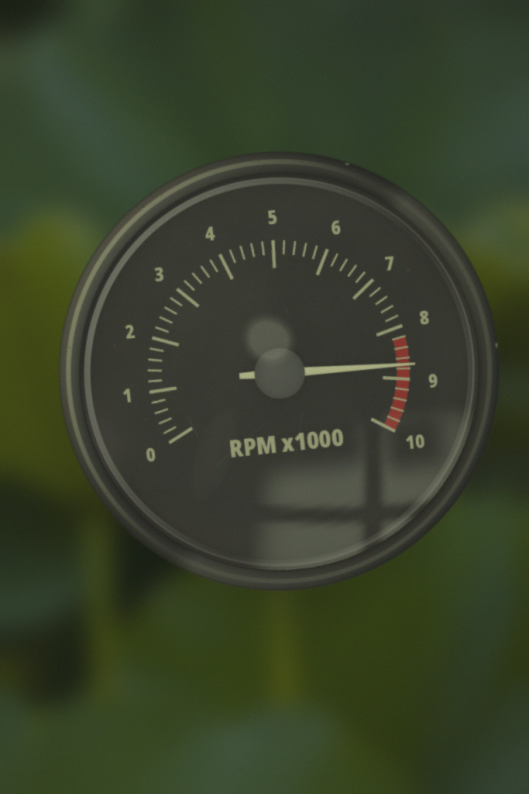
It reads **8700** rpm
